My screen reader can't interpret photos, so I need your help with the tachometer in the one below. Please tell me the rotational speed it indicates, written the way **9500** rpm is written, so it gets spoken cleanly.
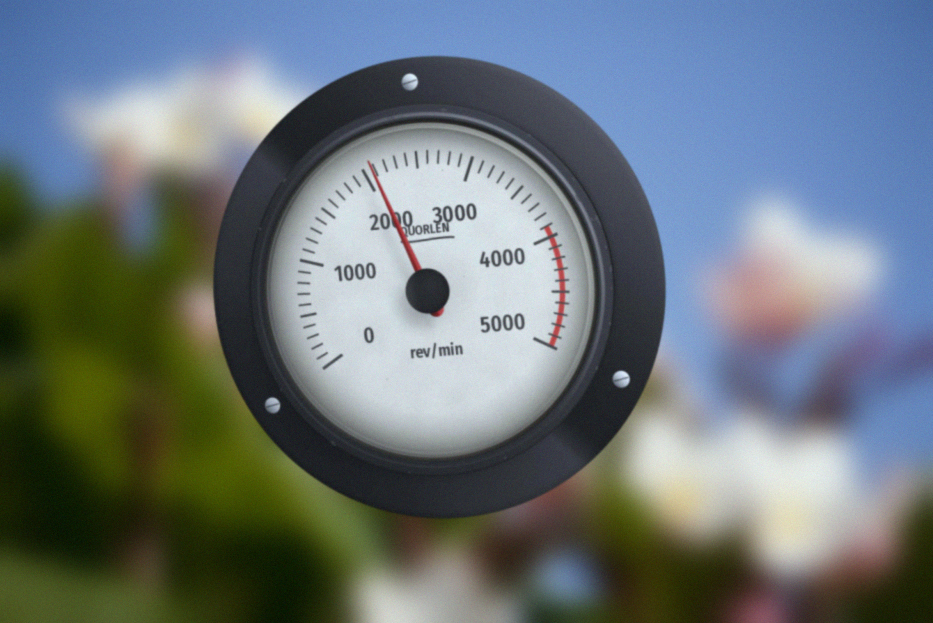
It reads **2100** rpm
